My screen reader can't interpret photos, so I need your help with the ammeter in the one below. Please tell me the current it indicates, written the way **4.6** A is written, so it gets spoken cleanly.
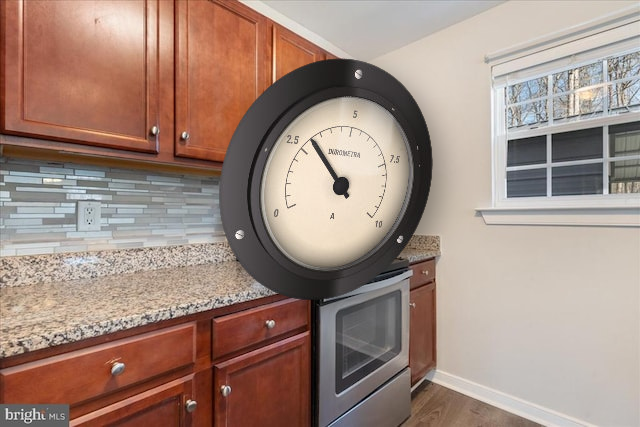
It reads **3** A
